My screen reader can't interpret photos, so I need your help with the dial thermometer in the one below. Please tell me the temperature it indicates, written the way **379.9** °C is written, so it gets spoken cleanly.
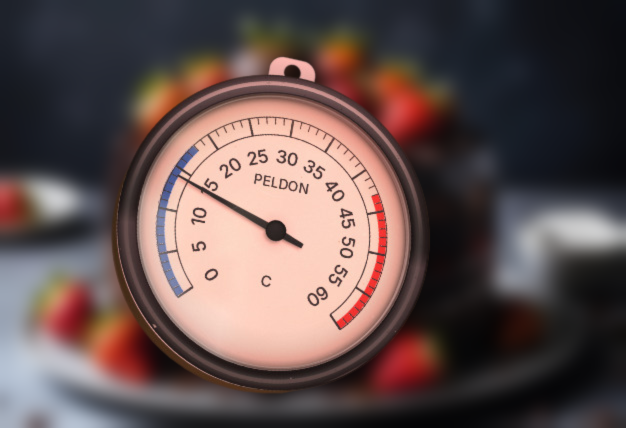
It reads **14** °C
